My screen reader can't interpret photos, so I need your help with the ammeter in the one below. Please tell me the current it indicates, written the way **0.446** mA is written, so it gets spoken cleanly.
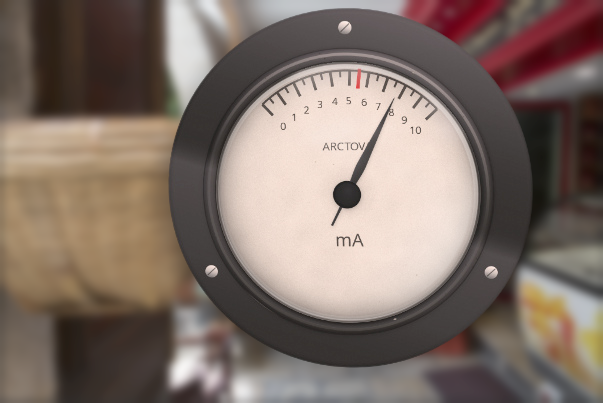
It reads **7.75** mA
